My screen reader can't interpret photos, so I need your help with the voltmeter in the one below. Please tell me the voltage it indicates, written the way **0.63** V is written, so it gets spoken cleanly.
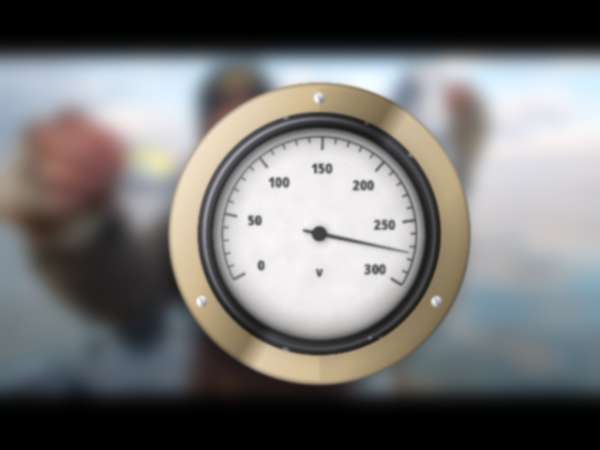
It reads **275** V
